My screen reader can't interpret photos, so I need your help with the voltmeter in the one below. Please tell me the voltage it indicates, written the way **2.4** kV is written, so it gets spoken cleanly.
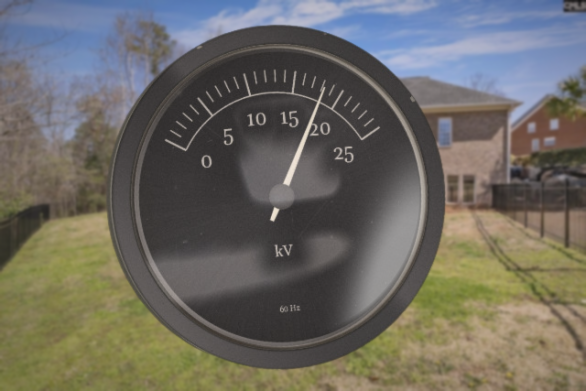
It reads **18** kV
